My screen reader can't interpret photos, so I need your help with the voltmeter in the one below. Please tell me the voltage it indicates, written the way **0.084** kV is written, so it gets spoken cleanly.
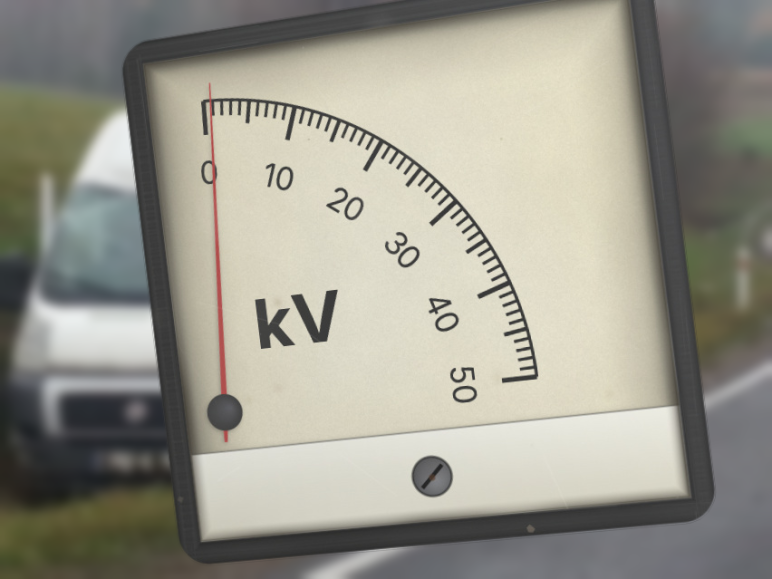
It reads **1** kV
